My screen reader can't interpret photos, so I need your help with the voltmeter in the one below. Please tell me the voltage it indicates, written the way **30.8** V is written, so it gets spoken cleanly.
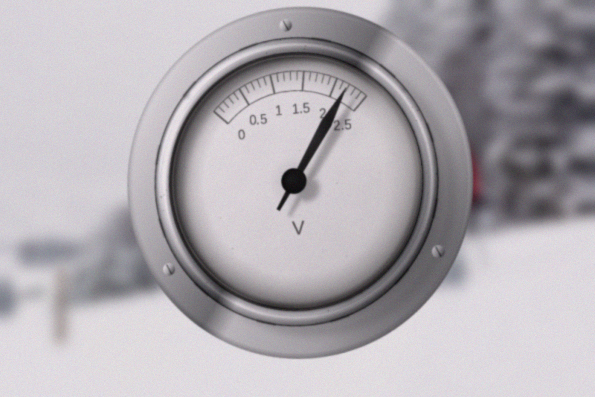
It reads **2.2** V
